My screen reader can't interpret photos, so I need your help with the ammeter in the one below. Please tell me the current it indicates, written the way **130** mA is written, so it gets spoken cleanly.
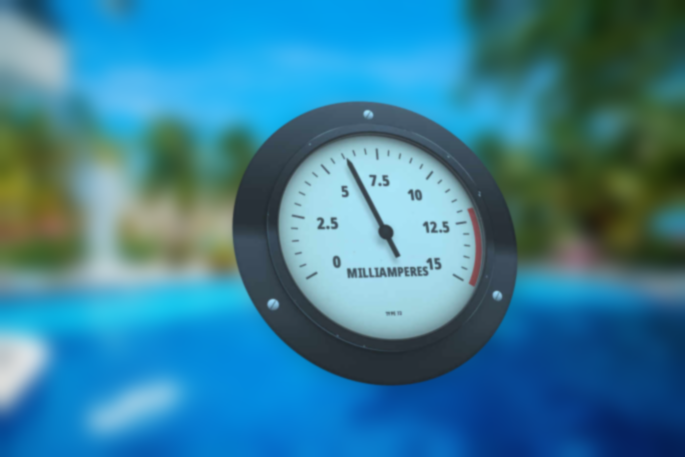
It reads **6** mA
